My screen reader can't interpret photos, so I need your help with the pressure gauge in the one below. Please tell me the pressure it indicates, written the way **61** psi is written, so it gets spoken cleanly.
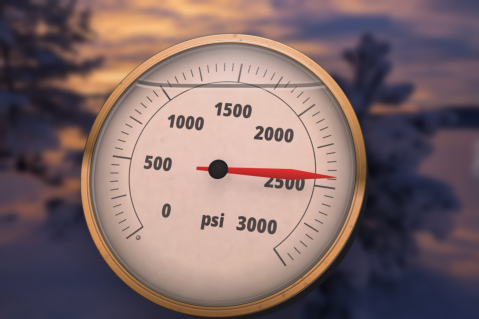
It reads **2450** psi
